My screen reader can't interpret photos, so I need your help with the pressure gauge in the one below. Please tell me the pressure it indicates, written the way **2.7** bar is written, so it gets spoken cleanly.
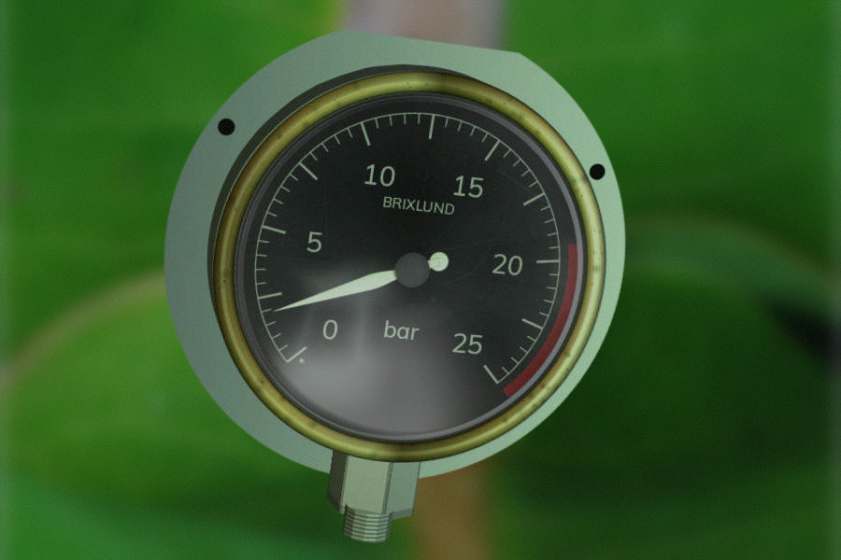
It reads **2** bar
